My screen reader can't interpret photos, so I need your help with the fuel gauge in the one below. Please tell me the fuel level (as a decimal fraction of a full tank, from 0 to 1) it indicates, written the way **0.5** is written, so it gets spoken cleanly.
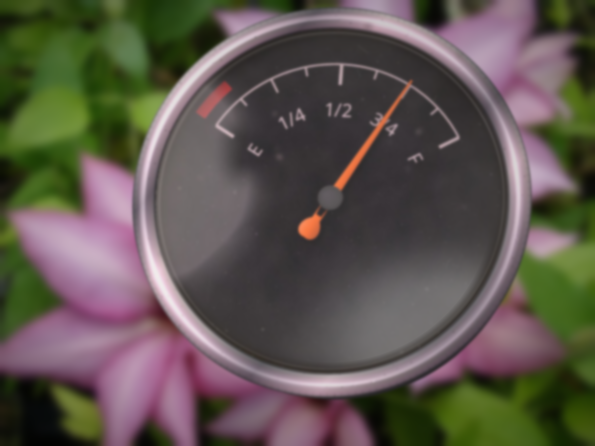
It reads **0.75**
